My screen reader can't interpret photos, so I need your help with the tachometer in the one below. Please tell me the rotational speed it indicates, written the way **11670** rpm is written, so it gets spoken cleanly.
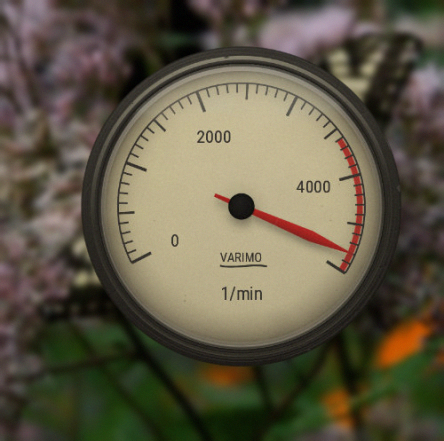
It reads **4800** rpm
